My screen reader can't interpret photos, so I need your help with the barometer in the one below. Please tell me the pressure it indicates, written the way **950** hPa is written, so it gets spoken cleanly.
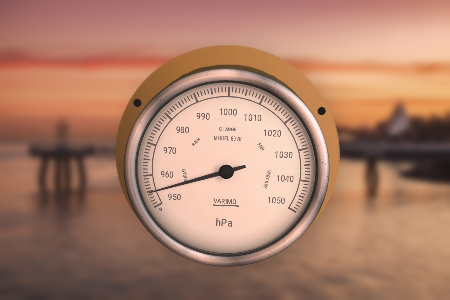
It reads **955** hPa
